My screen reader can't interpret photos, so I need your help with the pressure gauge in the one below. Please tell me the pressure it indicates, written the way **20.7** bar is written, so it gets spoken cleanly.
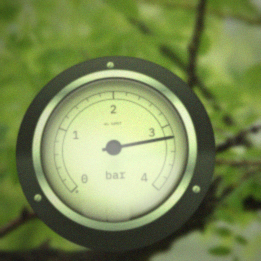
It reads **3.2** bar
